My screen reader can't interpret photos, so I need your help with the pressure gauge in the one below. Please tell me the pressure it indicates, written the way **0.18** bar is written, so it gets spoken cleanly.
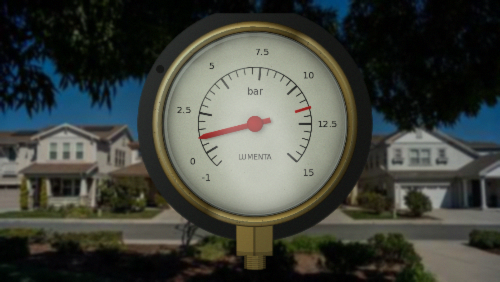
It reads **1** bar
